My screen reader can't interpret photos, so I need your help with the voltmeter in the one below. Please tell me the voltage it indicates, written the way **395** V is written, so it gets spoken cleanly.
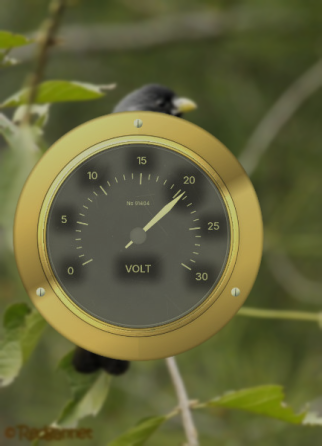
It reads **20.5** V
